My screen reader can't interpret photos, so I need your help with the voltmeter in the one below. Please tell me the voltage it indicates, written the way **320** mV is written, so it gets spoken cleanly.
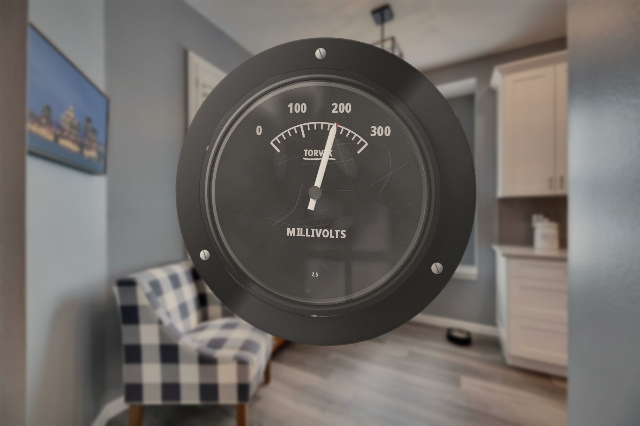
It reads **200** mV
